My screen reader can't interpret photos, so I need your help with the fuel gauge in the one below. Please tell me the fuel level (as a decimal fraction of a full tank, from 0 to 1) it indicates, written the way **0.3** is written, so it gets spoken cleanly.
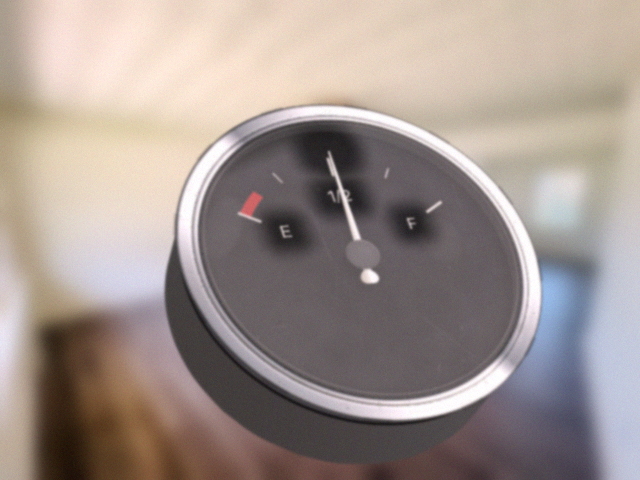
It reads **0.5**
